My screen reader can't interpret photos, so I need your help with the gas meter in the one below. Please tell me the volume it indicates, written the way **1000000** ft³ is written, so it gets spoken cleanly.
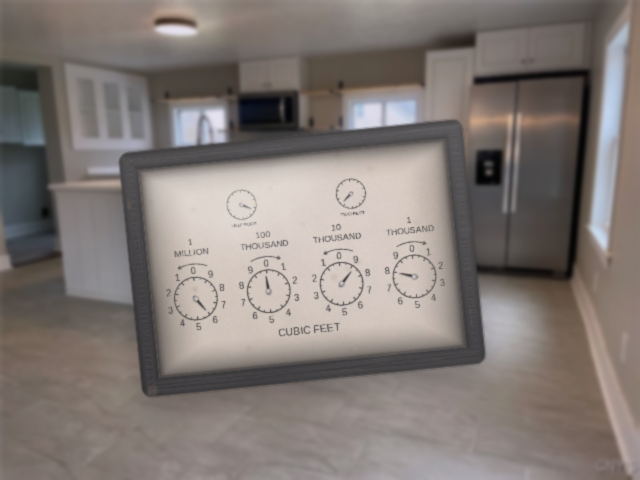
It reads **598800** ft³
